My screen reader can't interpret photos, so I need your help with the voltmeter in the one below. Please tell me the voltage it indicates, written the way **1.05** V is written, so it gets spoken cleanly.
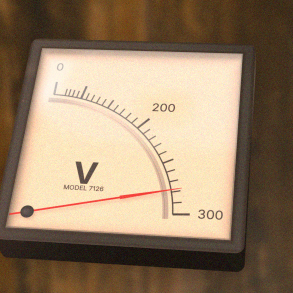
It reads **280** V
